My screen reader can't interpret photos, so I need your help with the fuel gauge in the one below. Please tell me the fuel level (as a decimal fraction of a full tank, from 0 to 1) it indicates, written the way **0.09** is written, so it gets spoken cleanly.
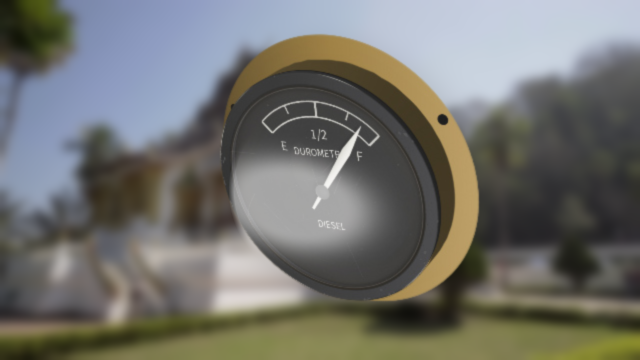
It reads **0.875**
